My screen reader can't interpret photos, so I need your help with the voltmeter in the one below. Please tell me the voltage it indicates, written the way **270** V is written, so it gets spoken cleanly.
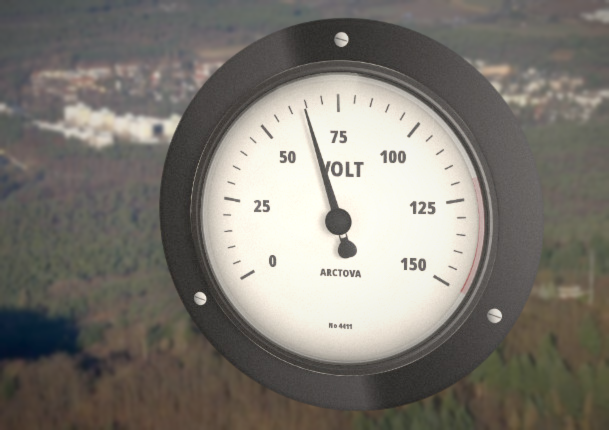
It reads **65** V
